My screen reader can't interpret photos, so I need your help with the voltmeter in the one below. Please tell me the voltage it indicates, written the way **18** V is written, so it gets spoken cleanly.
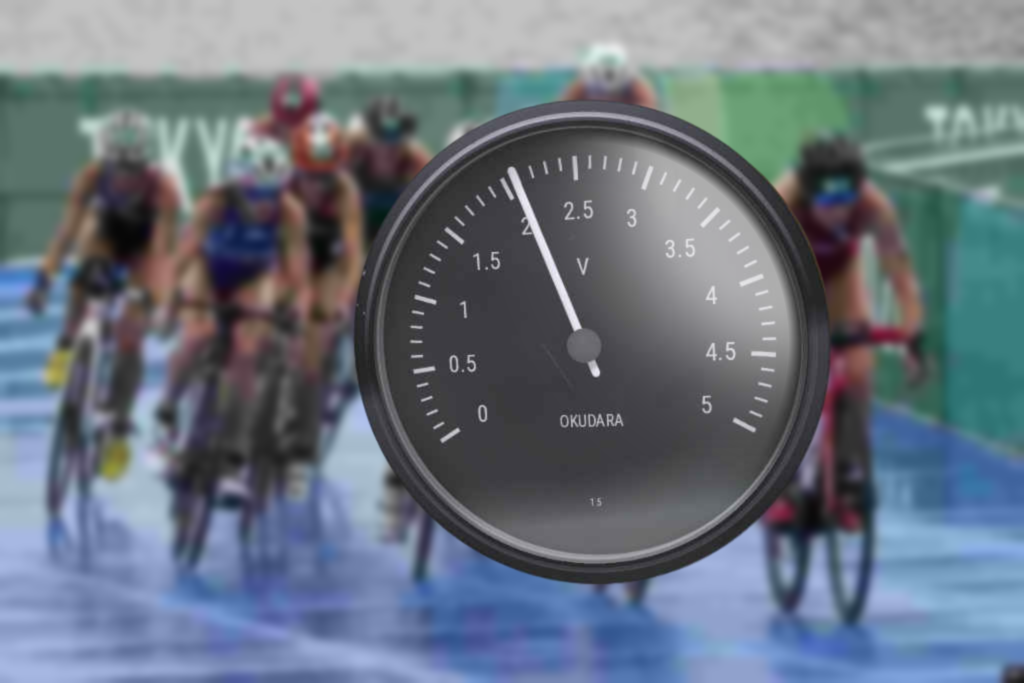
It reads **2.1** V
